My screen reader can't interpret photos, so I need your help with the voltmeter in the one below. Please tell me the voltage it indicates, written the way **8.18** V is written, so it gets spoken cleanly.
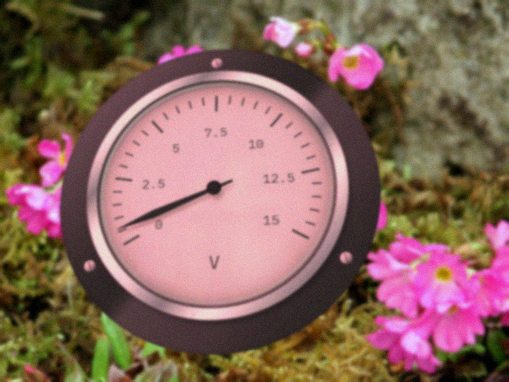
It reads **0.5** V
